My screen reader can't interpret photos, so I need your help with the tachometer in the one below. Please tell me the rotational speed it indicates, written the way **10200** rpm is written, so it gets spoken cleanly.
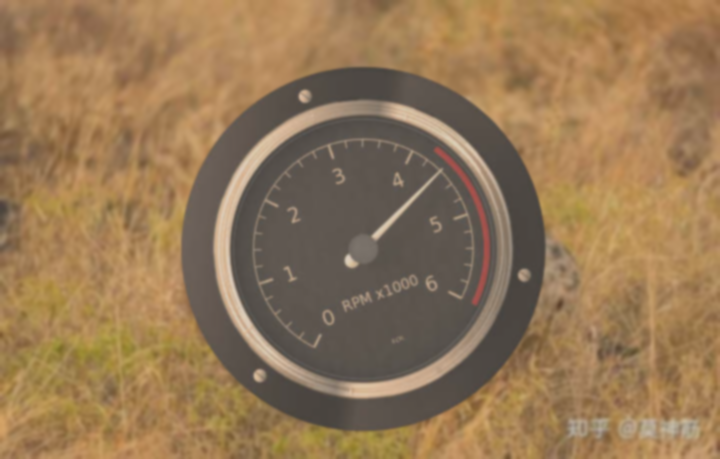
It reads **4400** rpm
